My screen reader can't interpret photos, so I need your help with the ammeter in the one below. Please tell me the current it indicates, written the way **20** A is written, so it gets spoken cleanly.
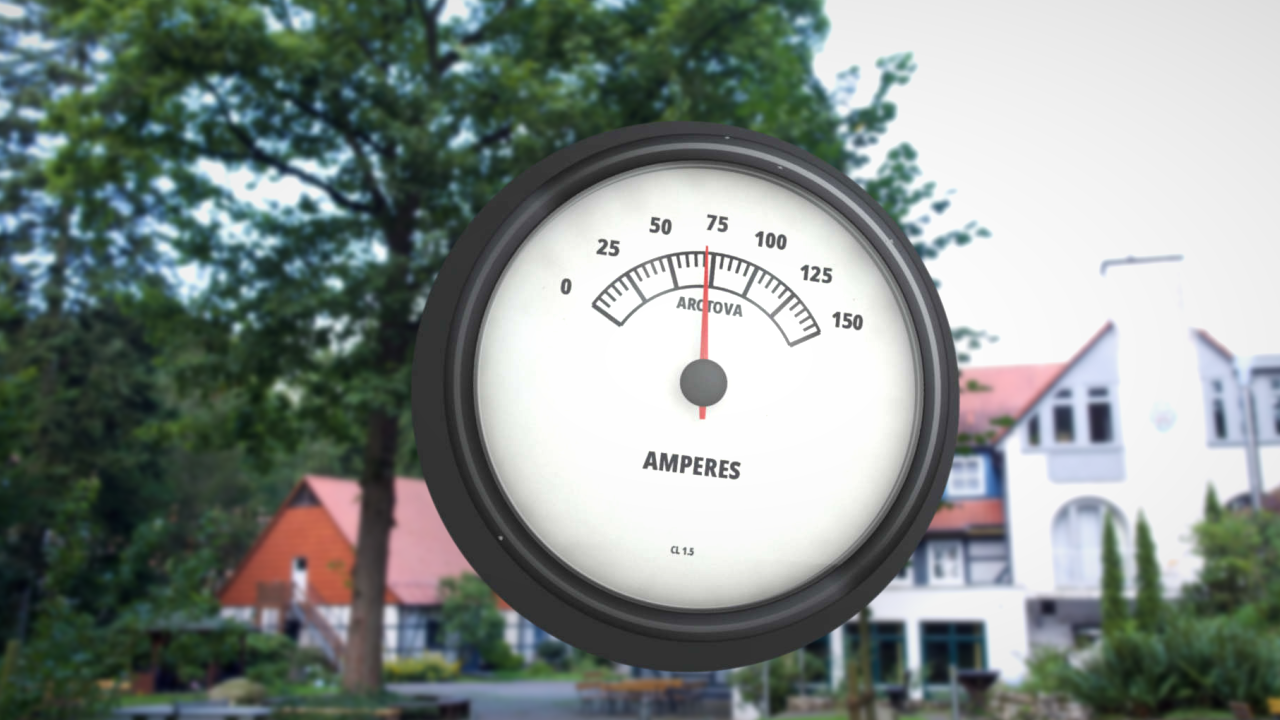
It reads **70** A
